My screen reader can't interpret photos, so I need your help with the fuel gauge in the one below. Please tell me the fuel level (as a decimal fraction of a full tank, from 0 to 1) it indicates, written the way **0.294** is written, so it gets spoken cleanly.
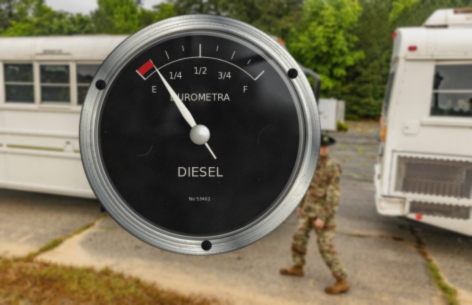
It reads **0.125**
